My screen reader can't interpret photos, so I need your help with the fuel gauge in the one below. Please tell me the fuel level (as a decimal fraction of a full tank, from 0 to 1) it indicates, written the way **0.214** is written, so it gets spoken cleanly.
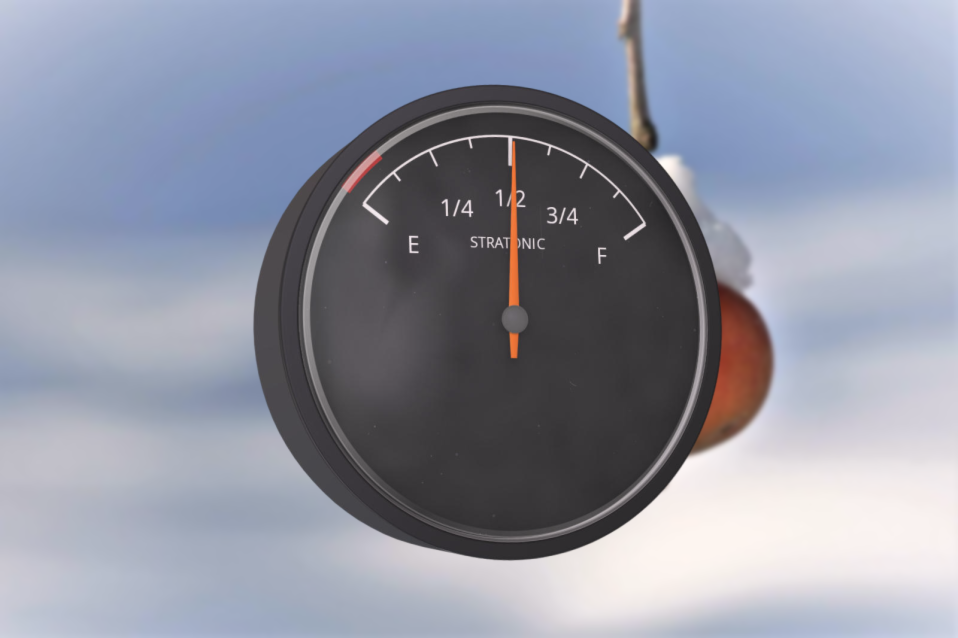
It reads **0.5**
